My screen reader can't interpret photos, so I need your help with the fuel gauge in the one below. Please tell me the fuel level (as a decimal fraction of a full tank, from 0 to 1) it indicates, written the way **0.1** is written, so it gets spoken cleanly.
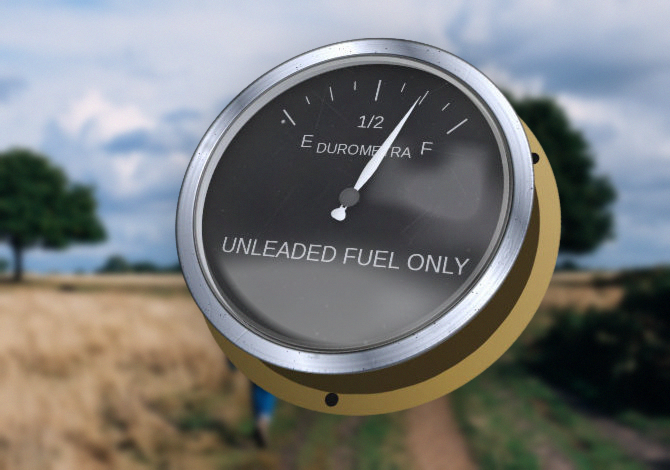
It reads **0.75**
